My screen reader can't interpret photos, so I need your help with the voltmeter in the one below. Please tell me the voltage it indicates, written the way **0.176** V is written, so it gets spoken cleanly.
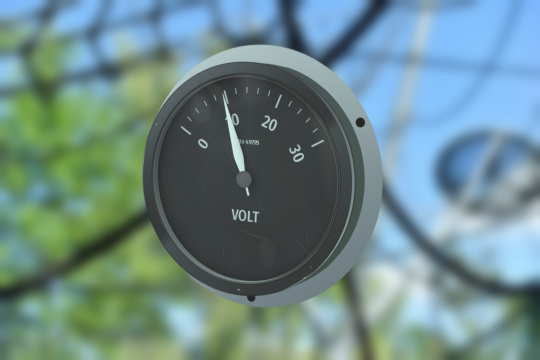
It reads **10** V
